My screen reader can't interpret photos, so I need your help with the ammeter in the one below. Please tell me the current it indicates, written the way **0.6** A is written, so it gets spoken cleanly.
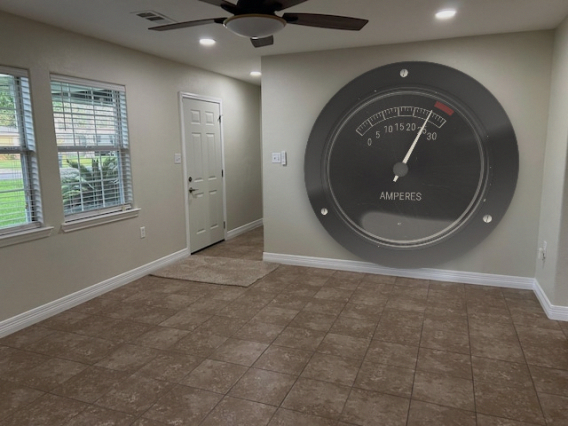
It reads **25** A
